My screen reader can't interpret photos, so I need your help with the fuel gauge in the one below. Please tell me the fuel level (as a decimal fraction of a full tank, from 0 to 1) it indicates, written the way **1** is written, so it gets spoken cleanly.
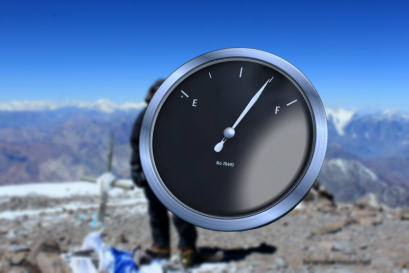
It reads **0.75**
